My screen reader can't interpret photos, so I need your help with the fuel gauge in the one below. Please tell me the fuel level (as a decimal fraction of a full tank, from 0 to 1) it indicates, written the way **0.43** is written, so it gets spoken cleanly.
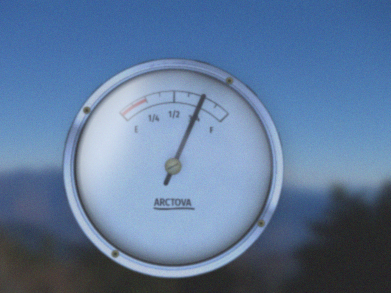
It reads **0.75**
